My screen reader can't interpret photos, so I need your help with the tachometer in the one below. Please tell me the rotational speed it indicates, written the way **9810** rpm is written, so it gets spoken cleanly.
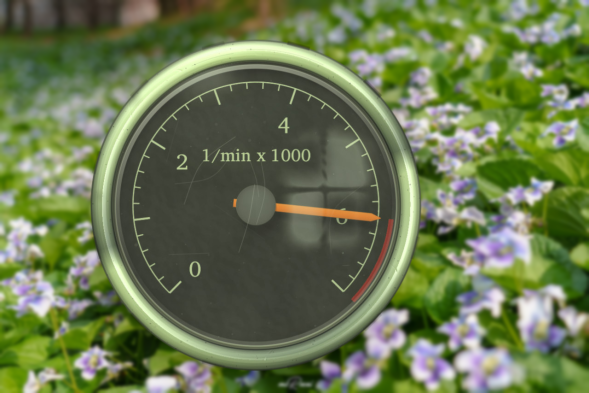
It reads **6000** rpm
